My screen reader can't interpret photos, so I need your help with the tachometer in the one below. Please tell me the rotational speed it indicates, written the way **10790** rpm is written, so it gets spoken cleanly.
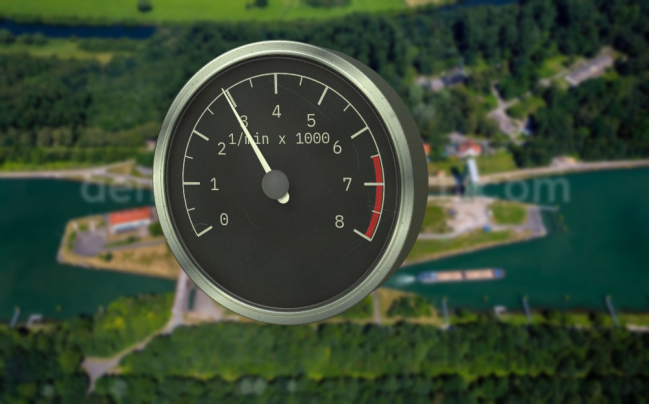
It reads **3000** rpm
